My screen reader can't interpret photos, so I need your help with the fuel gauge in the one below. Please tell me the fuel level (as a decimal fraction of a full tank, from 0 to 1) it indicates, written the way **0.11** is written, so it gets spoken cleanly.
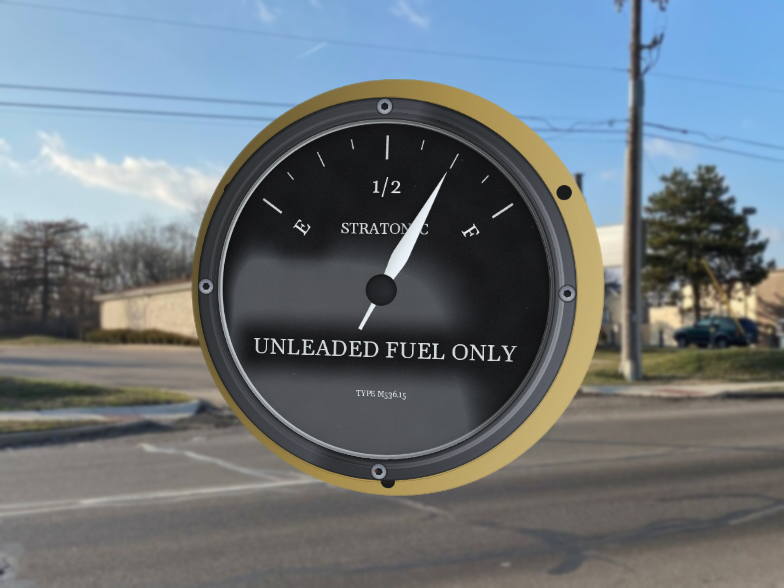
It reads **0.75**
